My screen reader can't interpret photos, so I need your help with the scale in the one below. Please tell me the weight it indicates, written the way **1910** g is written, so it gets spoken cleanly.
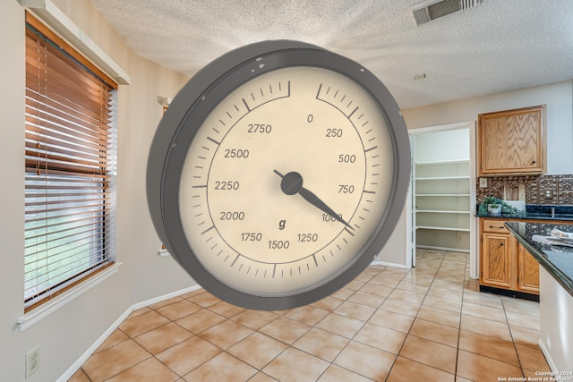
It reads **975** g
